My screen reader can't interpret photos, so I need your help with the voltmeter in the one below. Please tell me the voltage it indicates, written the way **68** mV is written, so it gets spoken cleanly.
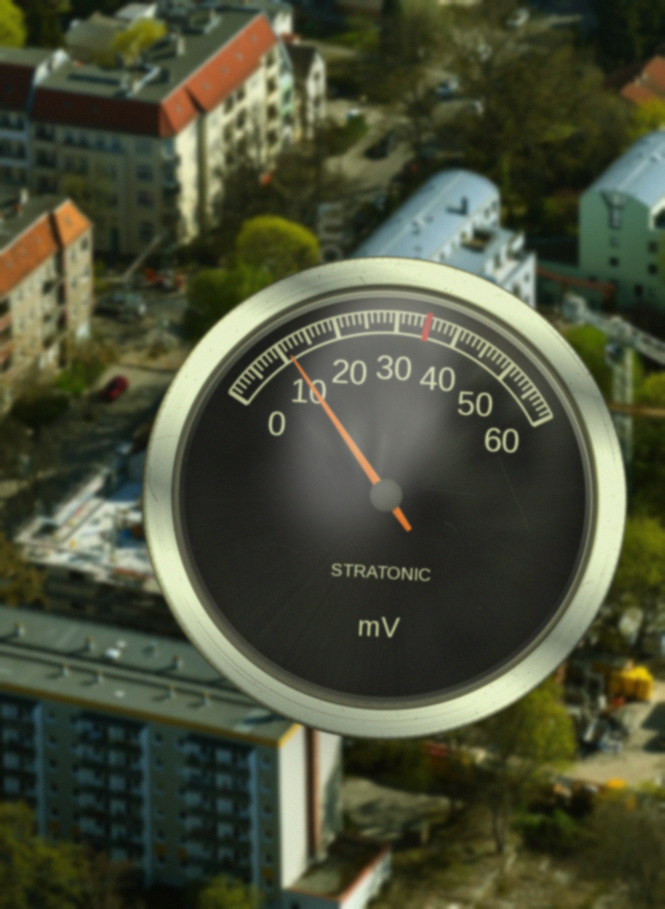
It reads **11** mV
